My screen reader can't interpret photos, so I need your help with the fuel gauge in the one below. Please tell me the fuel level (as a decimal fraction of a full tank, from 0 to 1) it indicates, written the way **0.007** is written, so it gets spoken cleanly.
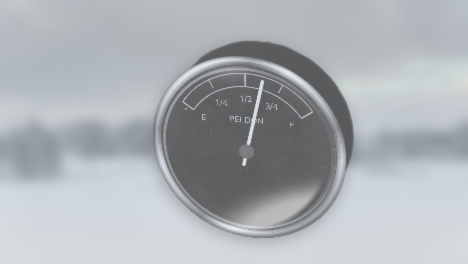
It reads **0.625**
